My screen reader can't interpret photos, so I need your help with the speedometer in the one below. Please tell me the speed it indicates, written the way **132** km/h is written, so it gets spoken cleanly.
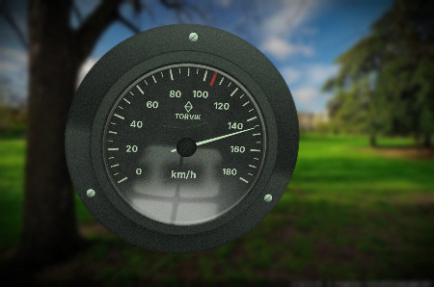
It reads **145** km/h
